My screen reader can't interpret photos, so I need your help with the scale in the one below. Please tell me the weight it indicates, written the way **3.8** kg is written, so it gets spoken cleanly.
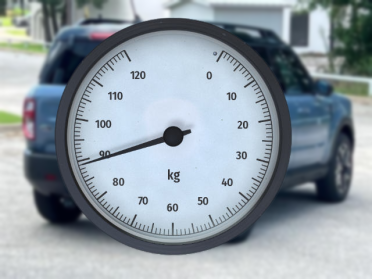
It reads **89** kg
